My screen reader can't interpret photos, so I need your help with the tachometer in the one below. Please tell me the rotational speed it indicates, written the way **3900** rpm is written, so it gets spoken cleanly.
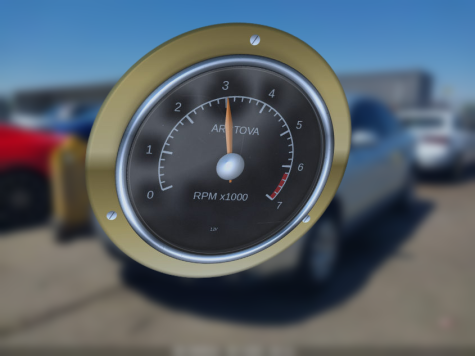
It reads **3000** rpm
